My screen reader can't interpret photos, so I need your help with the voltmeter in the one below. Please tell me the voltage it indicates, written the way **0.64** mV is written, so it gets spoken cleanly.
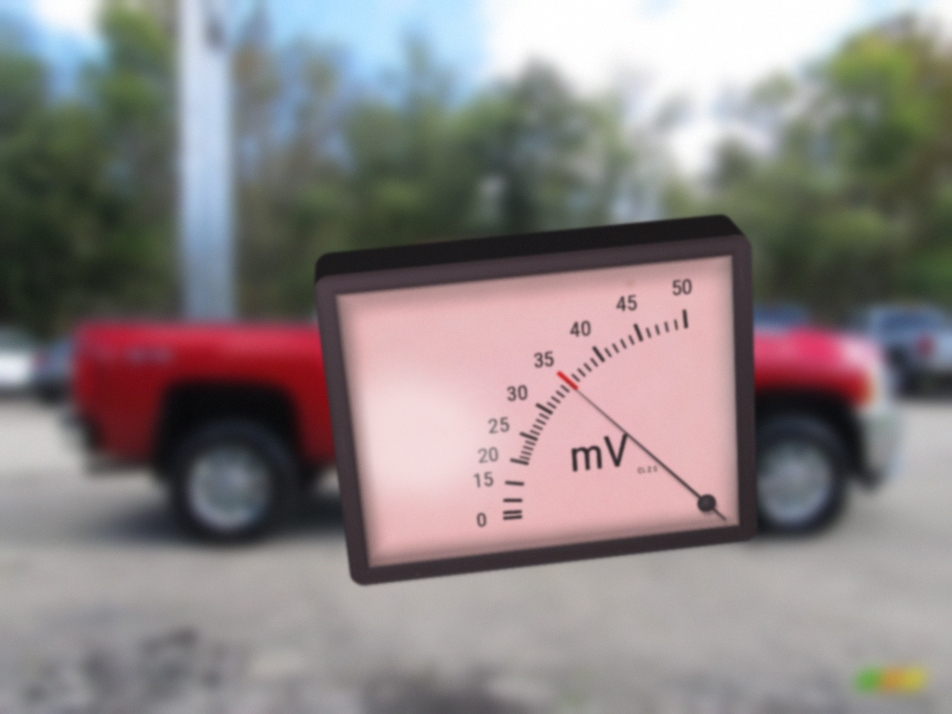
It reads **35** mV
